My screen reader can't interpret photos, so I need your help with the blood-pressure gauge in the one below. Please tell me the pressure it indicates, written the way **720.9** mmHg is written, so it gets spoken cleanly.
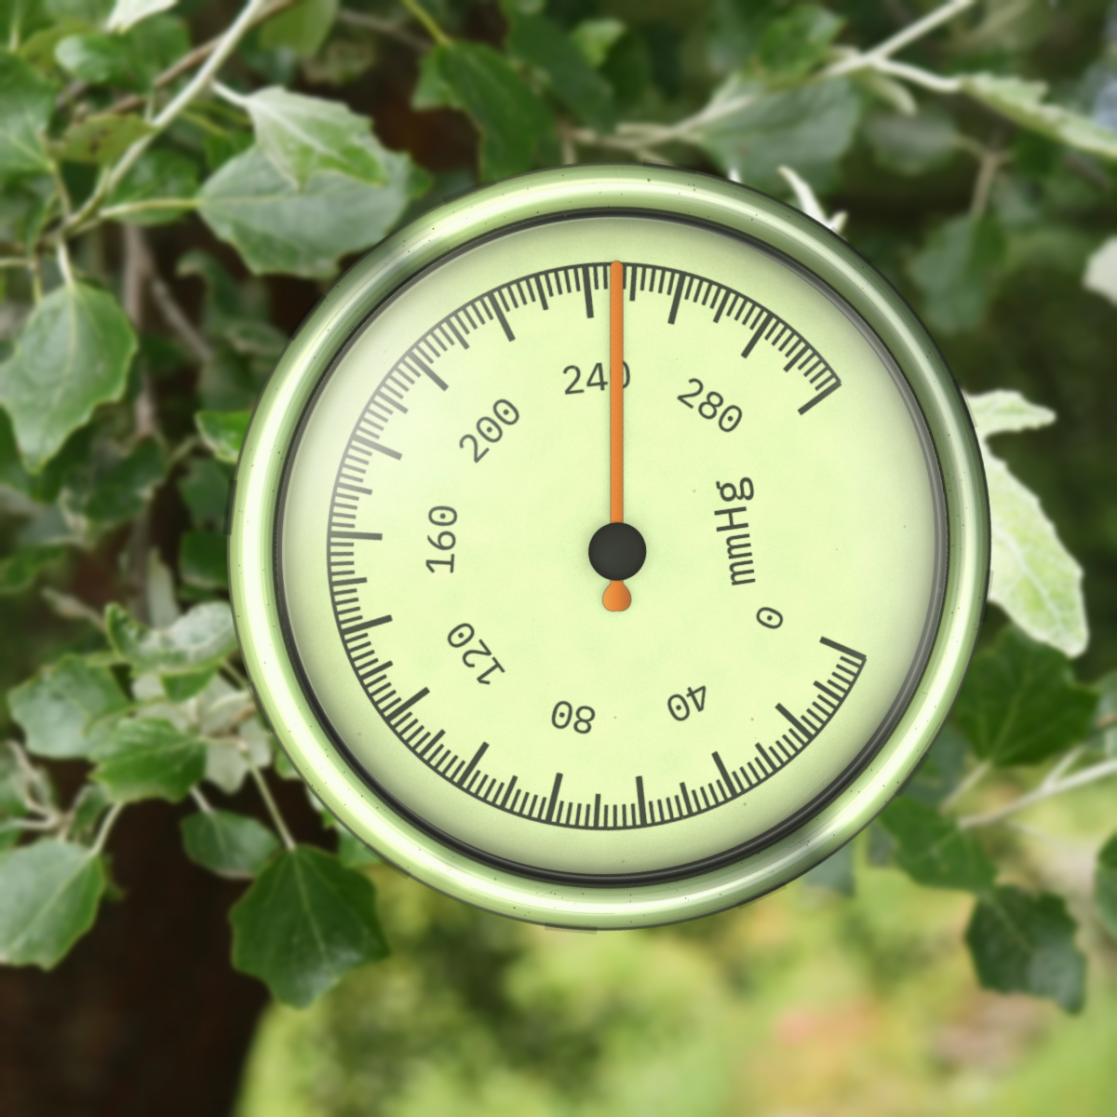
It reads **246** mmHg
